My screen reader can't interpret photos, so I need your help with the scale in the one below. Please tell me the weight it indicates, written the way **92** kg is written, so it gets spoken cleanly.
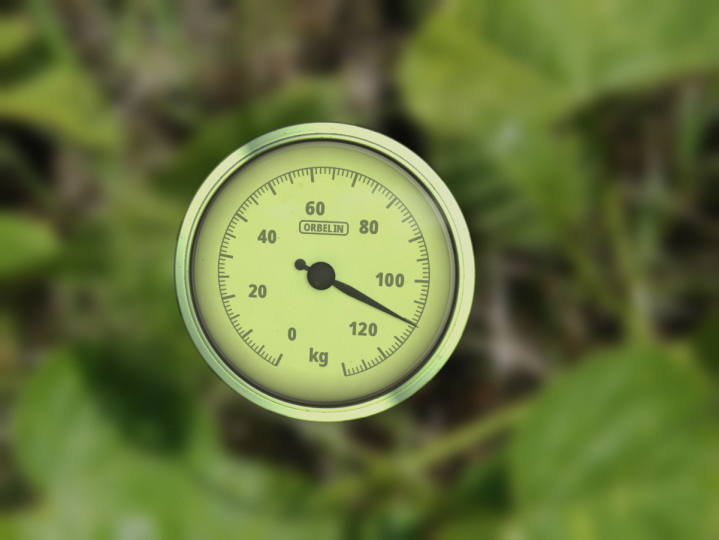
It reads **110** kg
